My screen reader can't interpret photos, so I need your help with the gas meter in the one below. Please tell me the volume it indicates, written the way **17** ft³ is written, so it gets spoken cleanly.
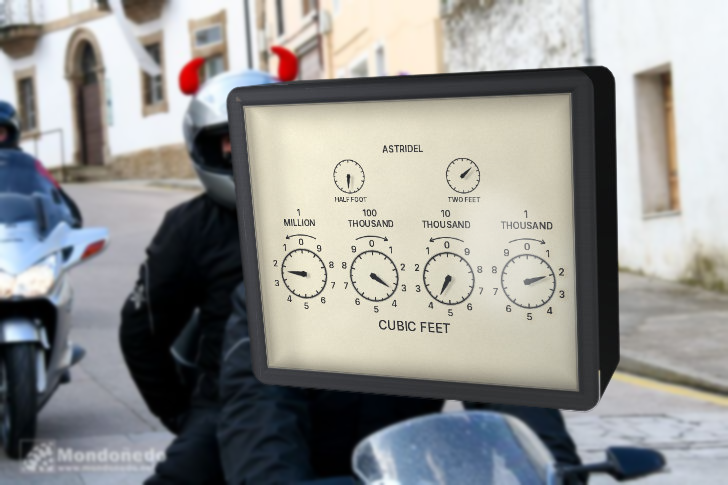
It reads **234200** ft³
